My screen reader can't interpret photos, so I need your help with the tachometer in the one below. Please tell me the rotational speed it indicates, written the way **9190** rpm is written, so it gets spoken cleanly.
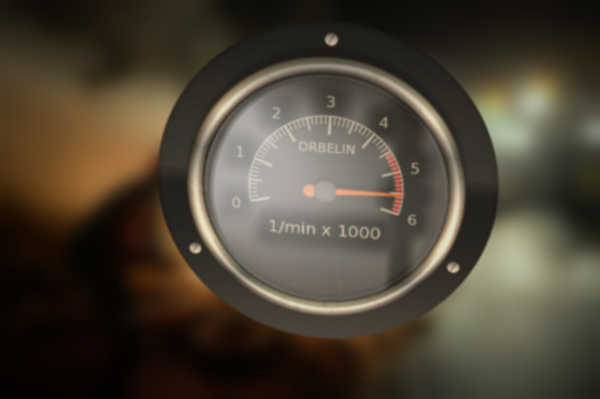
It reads **5500** rpm
